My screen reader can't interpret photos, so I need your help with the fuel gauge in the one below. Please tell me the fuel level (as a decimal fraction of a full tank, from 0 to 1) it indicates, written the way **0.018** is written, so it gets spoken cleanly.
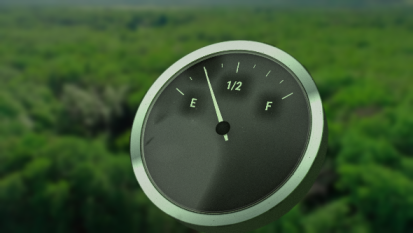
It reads **0.25**
